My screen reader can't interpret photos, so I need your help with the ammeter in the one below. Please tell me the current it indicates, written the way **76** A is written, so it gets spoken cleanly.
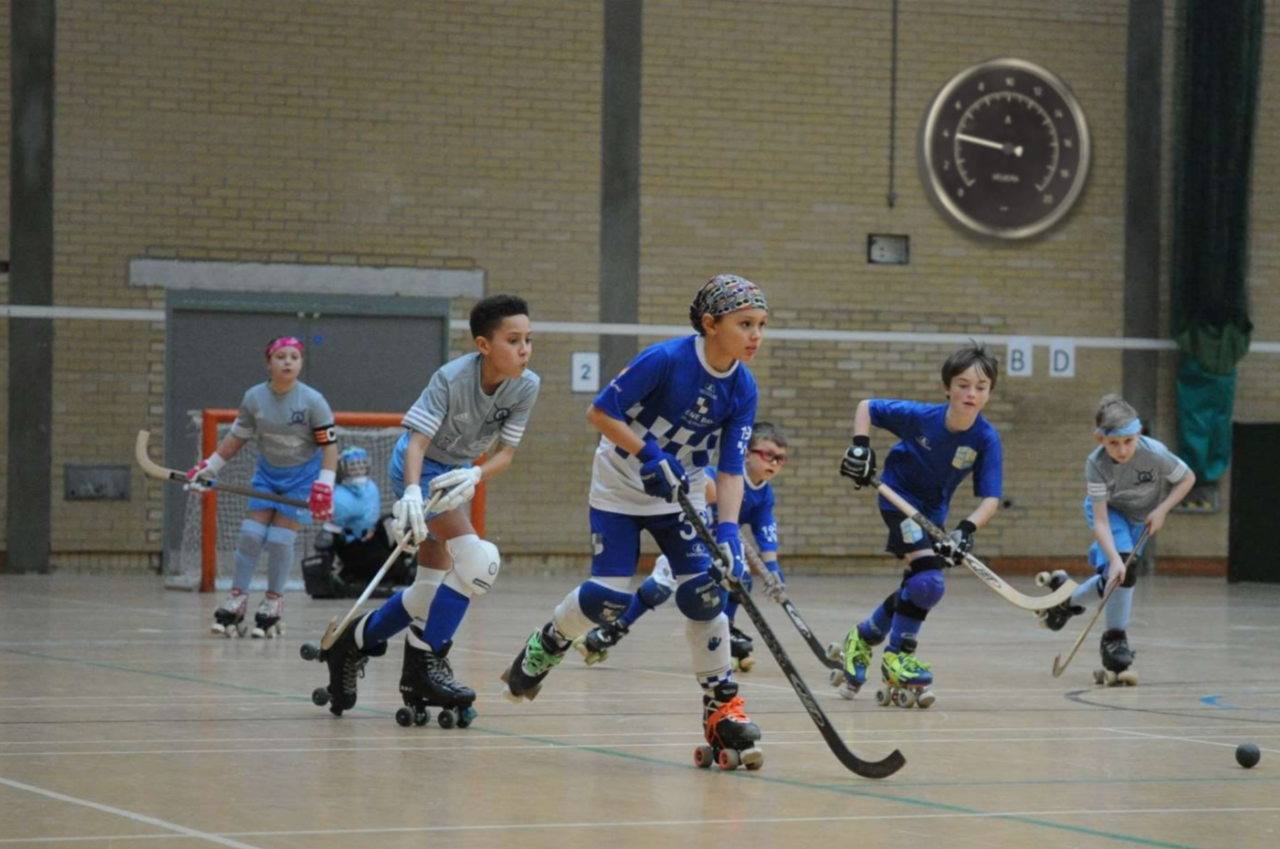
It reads **4** A
